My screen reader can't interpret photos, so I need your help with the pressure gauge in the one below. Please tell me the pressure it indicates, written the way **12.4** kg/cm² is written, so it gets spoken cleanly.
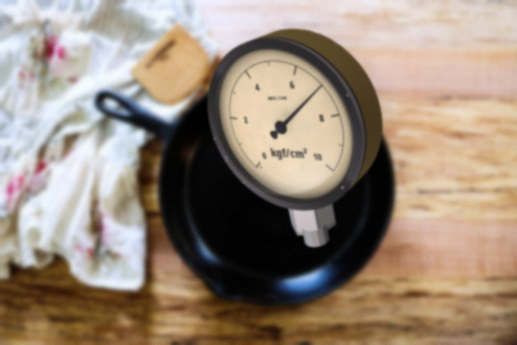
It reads **7** kg/cm²
